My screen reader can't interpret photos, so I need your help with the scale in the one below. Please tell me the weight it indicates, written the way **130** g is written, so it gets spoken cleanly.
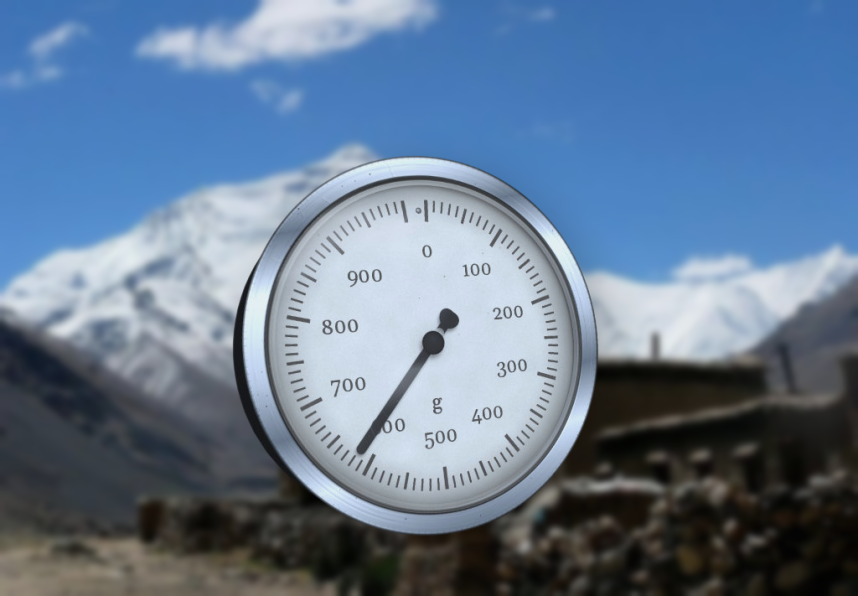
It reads **620** g
